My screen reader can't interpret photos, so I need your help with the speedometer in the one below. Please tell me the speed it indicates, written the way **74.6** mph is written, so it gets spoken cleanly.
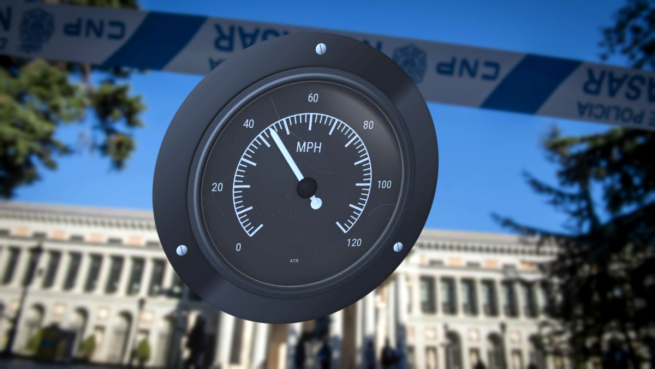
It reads **44** mph
